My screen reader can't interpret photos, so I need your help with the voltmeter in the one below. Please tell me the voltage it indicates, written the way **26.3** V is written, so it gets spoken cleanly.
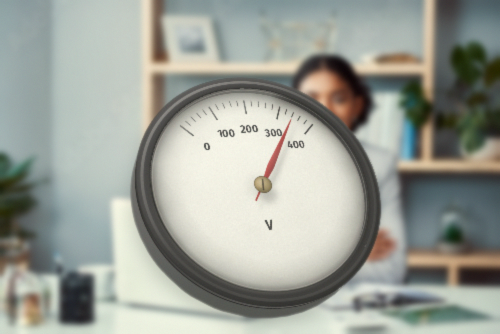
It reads **340** V
